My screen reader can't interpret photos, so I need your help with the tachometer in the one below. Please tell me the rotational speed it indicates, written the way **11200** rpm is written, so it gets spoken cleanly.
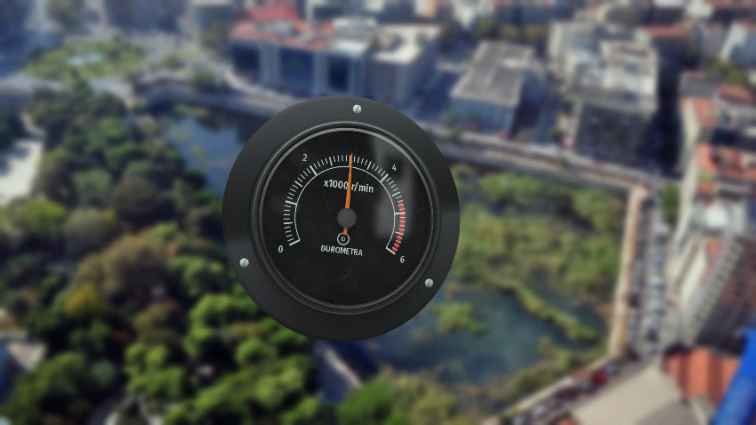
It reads **3000** rpm
